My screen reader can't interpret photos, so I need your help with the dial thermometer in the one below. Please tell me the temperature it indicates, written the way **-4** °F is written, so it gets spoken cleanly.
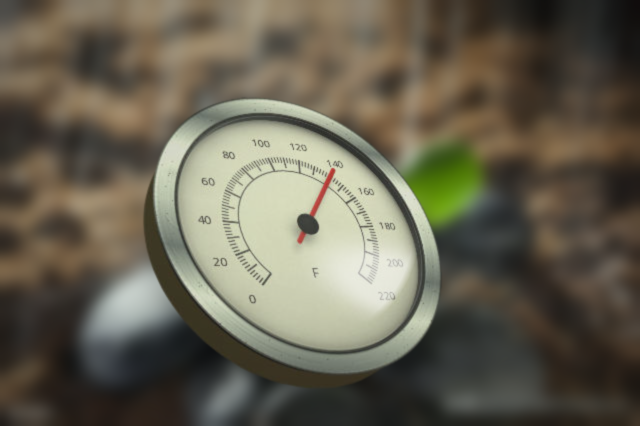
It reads **140** °F
